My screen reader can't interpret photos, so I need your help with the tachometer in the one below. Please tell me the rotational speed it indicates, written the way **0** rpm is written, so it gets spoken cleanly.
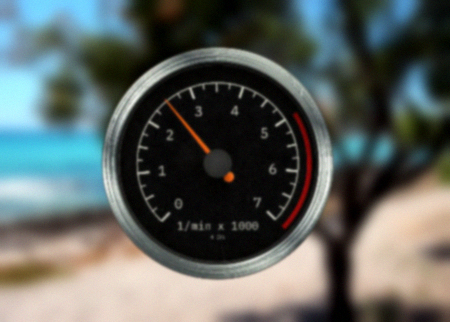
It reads **2500** rpm
